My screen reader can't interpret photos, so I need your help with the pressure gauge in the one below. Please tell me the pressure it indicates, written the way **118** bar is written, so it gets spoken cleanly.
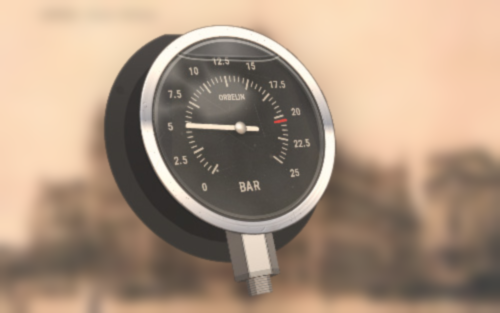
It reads **5** bar
